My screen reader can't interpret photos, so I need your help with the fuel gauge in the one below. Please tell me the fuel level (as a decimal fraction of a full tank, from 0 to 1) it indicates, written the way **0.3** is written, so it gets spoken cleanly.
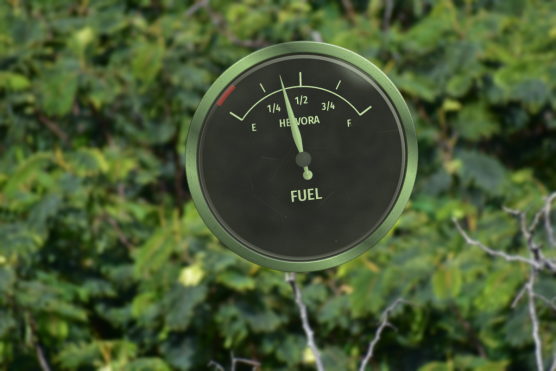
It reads **0.375**
